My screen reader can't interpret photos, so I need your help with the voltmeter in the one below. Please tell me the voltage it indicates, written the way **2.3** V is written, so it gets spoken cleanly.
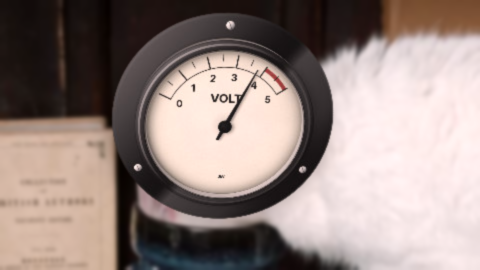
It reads **3.75** V
